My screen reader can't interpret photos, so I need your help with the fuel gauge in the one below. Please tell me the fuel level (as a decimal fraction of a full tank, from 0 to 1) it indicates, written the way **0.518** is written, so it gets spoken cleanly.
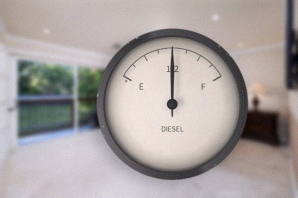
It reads **0.5**
